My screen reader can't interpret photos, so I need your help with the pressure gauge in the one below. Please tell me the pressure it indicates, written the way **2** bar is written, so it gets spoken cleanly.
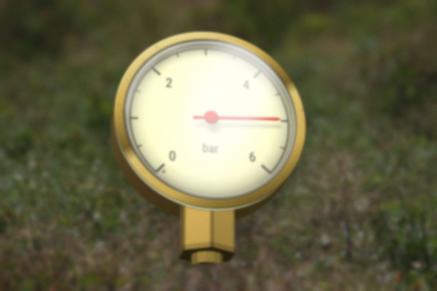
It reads **5** bar
